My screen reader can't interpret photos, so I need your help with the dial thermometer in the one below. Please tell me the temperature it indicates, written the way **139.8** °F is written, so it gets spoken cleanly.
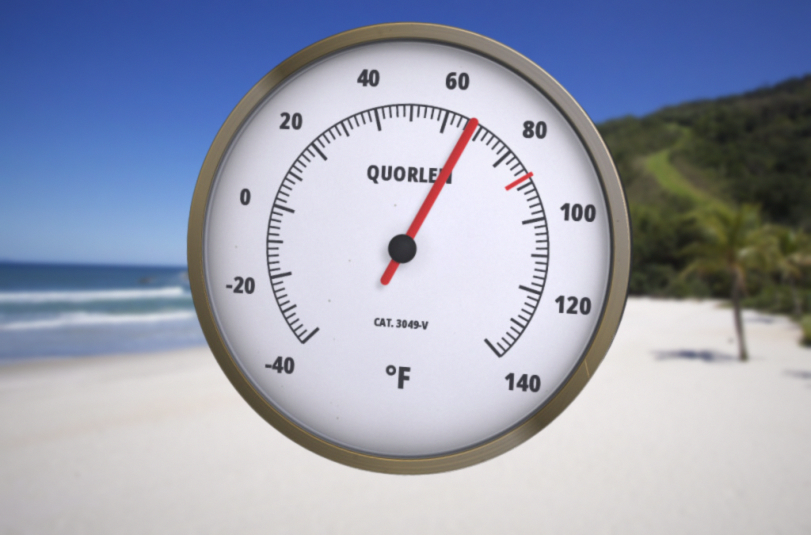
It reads **68** °F
